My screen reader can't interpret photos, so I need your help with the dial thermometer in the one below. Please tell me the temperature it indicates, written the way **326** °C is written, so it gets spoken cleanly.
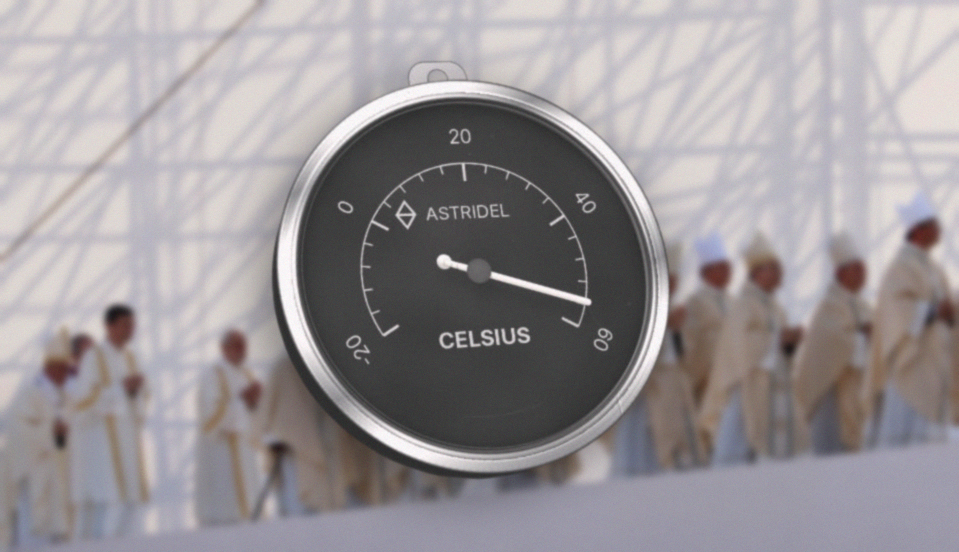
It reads **56** °C
